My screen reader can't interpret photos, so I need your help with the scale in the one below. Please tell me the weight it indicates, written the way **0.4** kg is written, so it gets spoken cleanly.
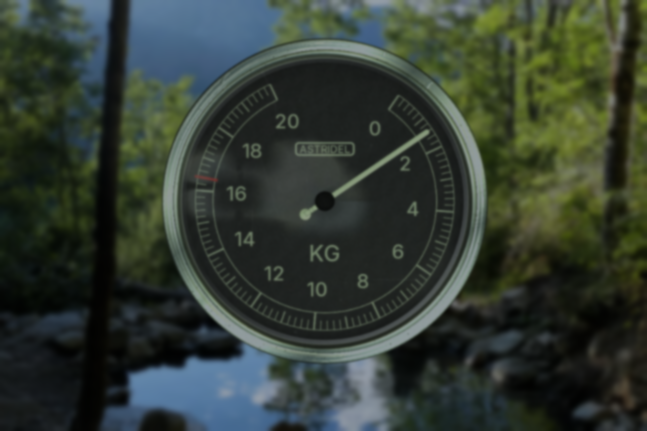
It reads **1.4** kg
